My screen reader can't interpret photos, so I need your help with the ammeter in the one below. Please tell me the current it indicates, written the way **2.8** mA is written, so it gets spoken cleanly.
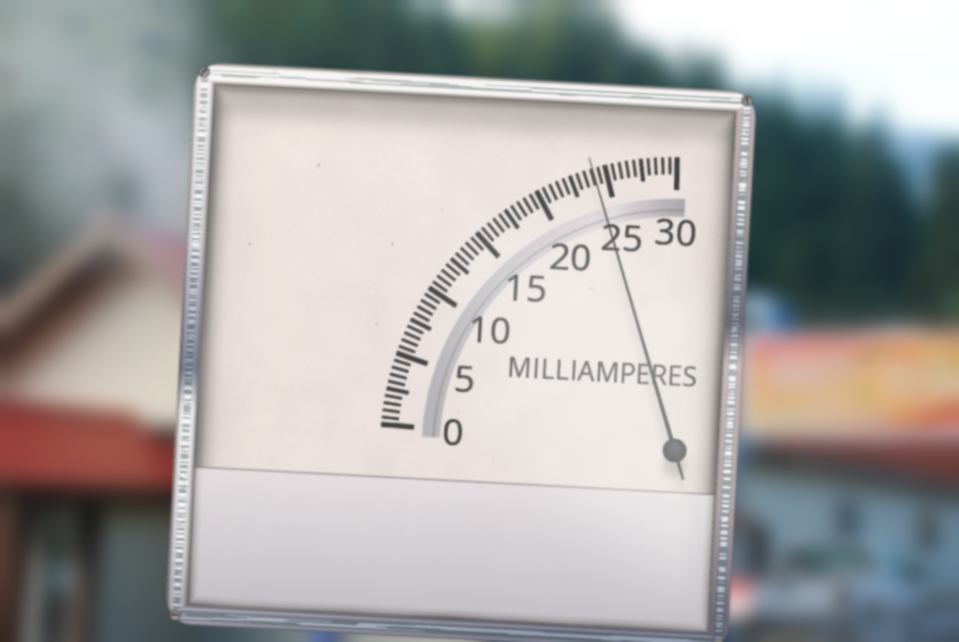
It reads **24** mA
